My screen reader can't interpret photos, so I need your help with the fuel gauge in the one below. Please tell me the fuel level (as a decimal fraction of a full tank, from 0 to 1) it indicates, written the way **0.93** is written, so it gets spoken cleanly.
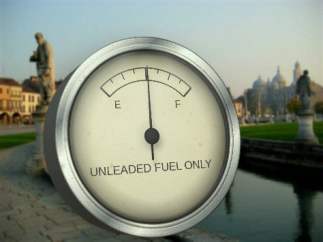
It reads **0.5**
